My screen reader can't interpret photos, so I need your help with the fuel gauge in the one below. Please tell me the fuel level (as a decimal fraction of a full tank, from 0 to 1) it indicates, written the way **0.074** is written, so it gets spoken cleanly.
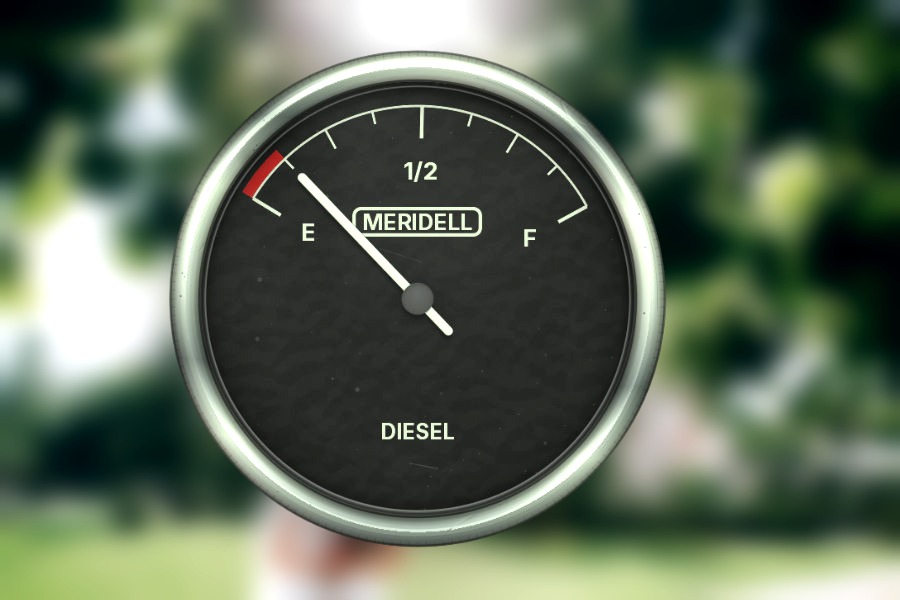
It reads **0.125**
